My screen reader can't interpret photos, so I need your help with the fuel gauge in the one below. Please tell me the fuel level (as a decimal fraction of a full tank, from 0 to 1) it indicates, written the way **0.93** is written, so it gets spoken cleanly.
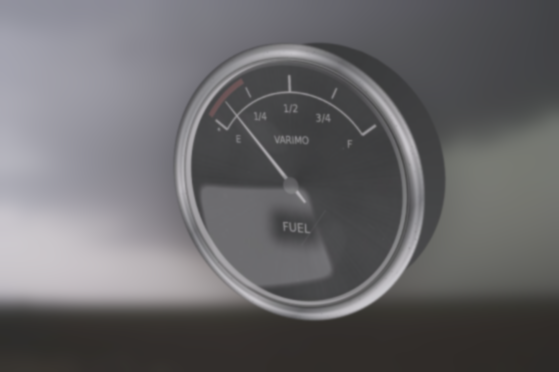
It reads **0.125**
